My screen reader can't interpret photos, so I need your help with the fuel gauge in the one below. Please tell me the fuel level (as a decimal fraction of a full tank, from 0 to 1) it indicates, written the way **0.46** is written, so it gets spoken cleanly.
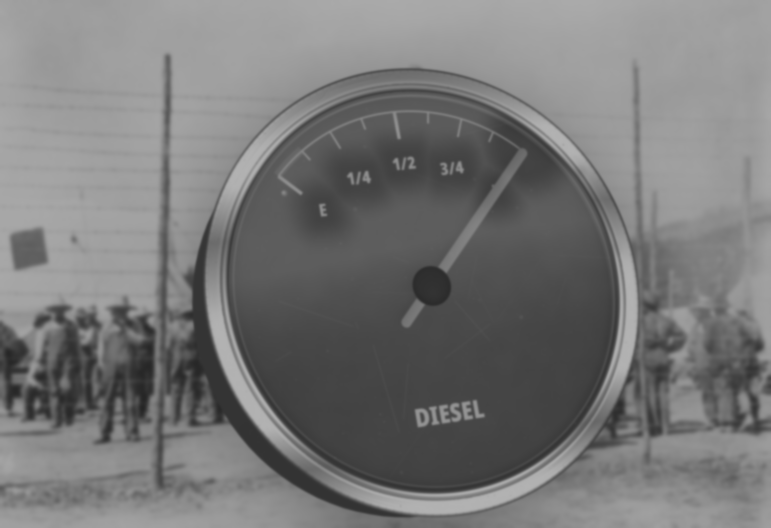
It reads **1**
